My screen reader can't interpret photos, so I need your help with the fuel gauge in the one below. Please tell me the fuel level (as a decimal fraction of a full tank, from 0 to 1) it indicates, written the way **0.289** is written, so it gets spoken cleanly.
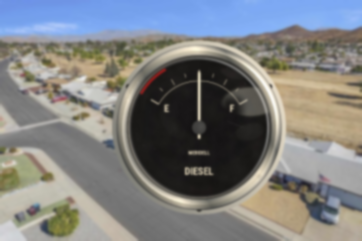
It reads **0.5**
